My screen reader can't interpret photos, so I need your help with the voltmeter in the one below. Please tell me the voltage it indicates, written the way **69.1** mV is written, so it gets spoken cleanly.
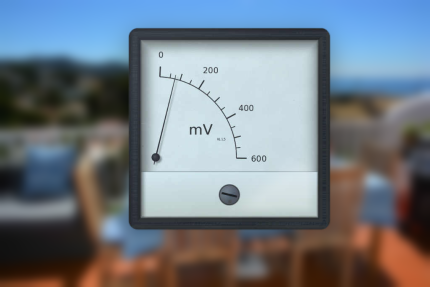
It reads **75** mV
